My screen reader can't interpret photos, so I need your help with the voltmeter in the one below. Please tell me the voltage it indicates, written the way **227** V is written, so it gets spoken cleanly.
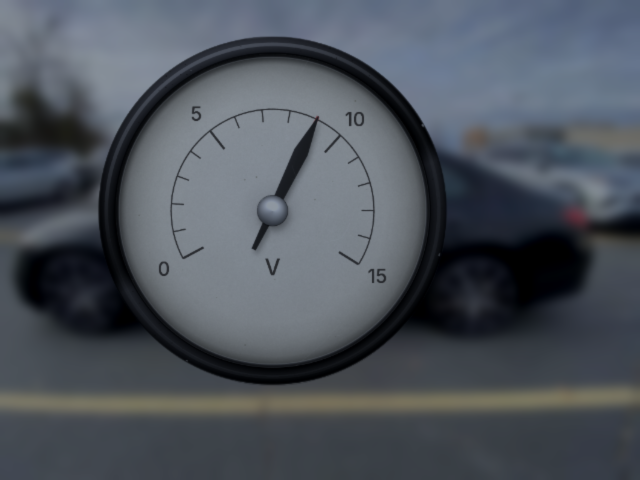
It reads **9** V
